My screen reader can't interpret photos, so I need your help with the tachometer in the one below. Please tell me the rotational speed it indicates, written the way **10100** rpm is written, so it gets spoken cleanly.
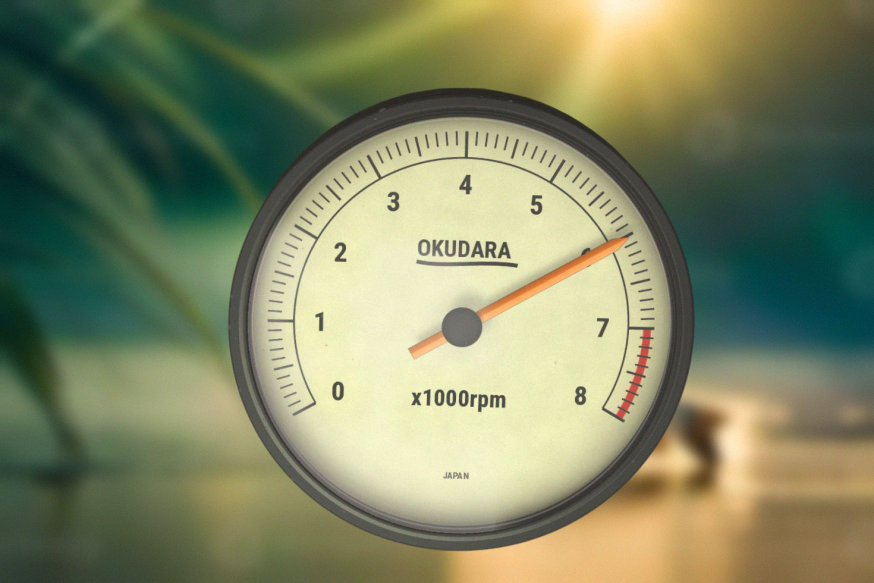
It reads **6000** rpm
